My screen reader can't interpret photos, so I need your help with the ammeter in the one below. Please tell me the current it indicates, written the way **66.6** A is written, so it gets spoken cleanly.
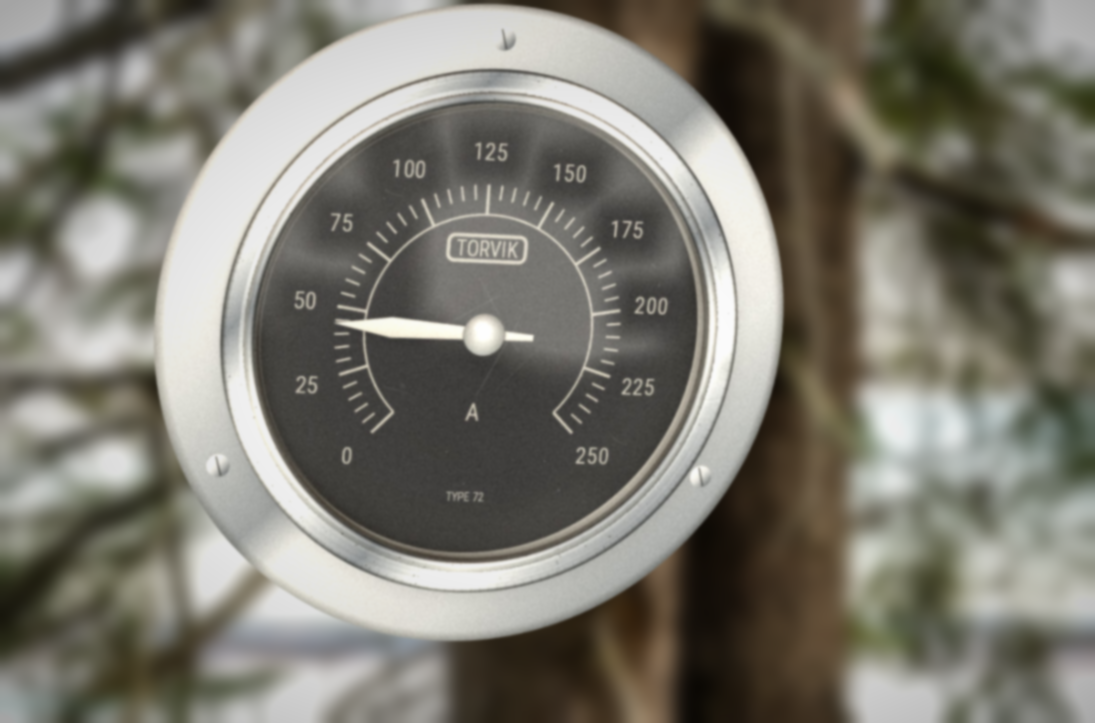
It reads **45** A
